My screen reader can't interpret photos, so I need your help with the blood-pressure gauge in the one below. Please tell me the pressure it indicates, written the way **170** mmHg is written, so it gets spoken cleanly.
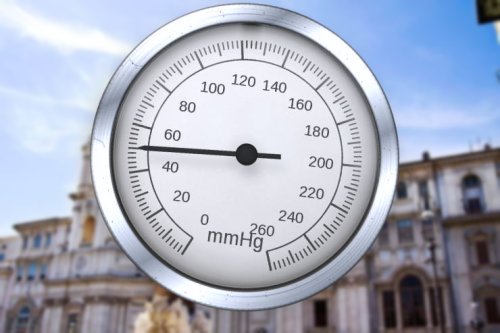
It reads **50** mmHg
